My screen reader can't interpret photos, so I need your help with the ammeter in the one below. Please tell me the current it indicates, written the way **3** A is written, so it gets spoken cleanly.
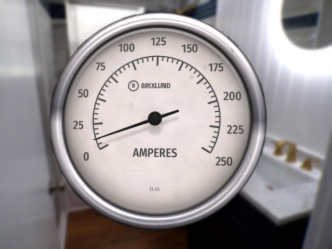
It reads **10** A
